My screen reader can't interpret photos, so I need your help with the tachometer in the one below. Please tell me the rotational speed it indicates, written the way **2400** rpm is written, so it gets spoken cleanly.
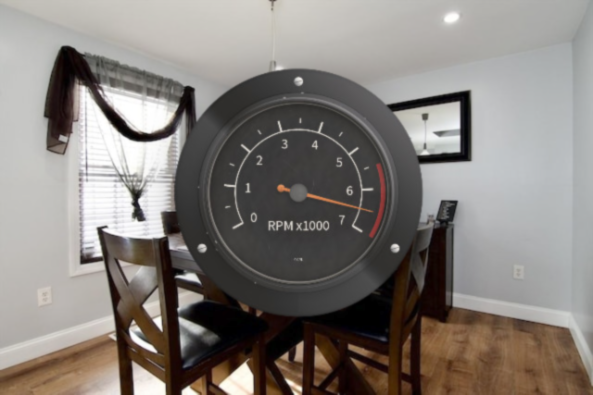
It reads **6500** rpm
